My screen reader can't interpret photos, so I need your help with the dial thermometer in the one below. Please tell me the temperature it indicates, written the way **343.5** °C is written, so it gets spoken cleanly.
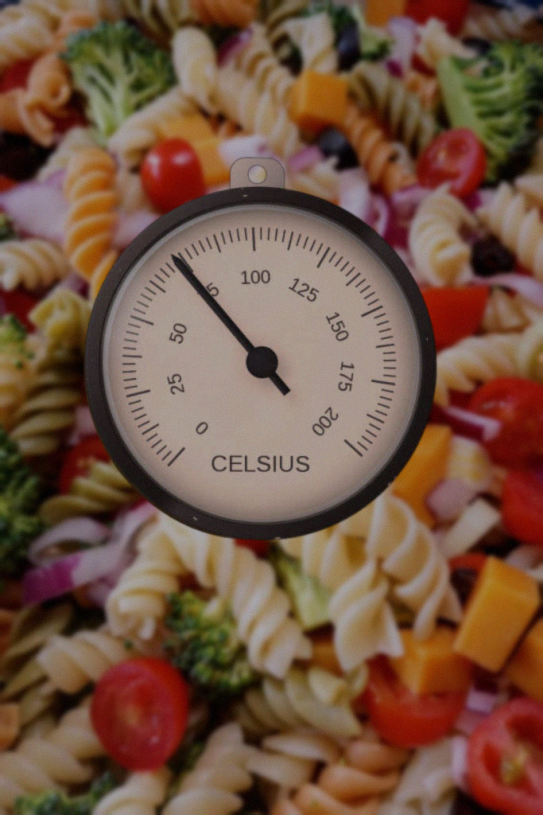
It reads **72.5** °C
